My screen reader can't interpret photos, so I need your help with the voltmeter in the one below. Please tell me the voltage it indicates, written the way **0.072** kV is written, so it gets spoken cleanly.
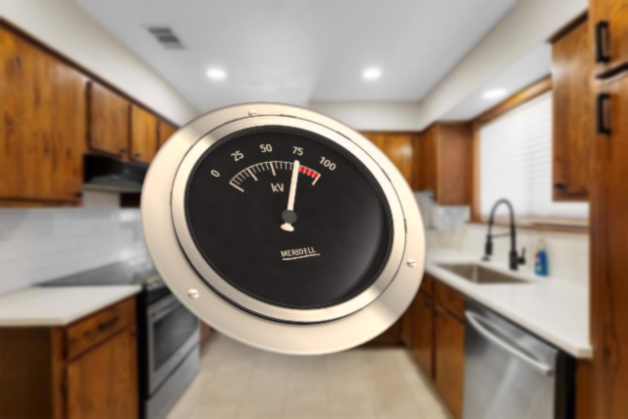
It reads **75** kV
